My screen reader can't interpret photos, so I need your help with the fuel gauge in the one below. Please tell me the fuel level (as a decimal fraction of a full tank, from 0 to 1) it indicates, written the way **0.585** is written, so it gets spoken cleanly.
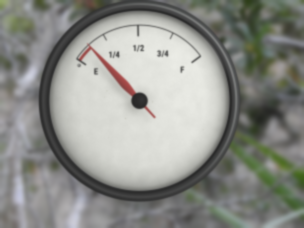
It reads **0.125**
